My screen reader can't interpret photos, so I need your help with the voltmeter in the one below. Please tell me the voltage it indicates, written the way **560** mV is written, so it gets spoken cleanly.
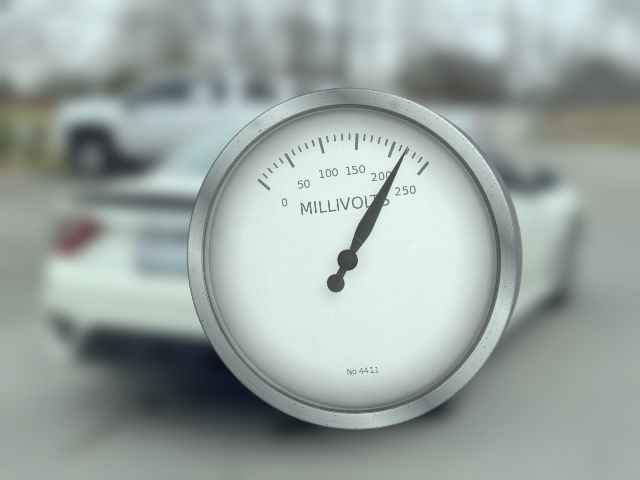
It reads **220** mV
